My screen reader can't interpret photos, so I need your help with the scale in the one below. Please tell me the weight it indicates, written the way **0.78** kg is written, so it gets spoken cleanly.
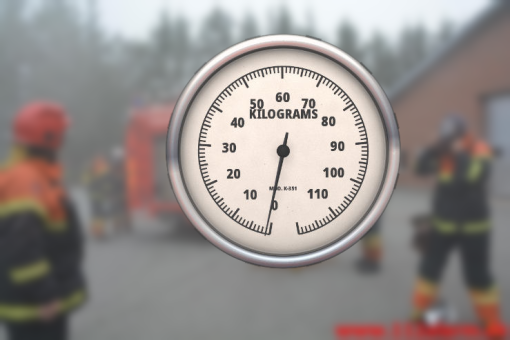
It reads **1** kg
